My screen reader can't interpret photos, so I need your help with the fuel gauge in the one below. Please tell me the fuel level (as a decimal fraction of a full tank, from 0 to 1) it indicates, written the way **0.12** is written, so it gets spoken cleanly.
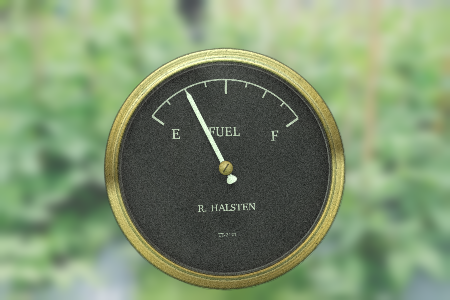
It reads **0.25**
